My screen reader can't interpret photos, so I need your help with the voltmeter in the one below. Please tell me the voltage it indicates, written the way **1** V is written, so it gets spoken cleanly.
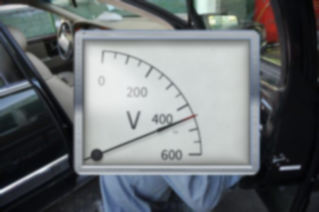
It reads **450** V
